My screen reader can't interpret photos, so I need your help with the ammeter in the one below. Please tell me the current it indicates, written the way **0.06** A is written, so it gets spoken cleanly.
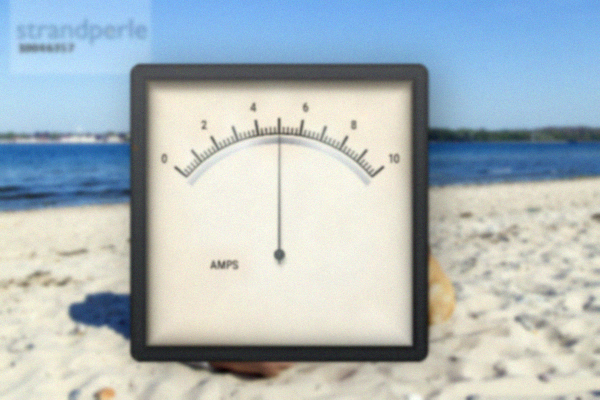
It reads **5** A
